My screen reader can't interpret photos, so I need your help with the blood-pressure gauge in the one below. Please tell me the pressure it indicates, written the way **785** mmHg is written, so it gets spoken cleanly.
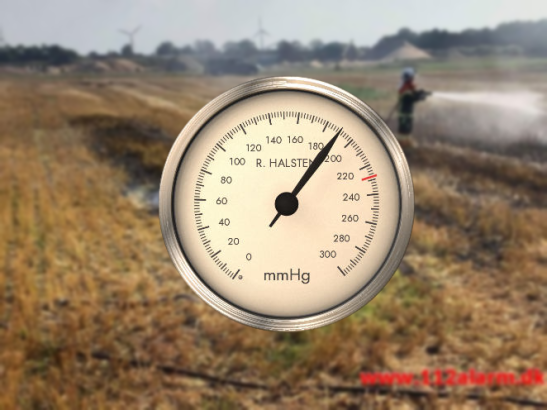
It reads **190** mmHg
